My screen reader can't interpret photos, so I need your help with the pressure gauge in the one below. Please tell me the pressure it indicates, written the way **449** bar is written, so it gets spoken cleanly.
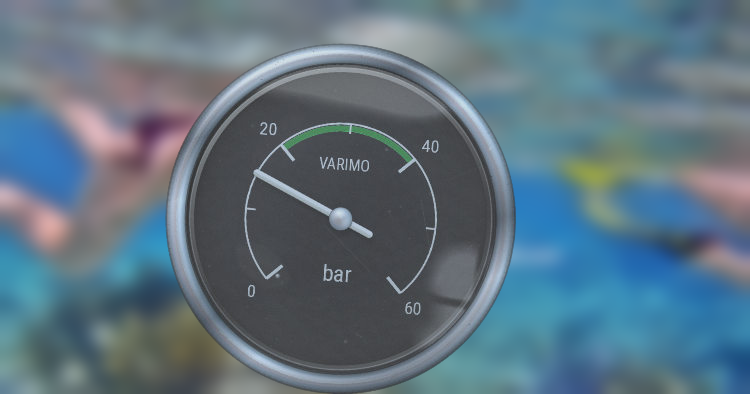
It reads **15** bar
